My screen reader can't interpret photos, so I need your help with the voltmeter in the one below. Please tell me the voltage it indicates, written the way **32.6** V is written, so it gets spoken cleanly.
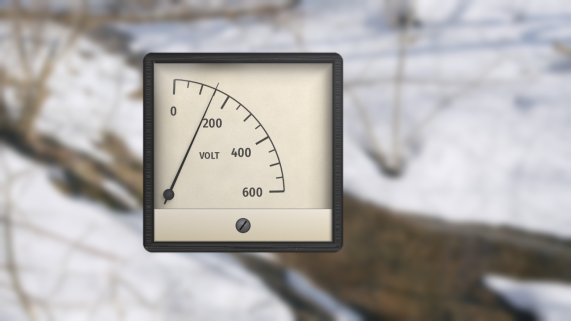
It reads **150** V
